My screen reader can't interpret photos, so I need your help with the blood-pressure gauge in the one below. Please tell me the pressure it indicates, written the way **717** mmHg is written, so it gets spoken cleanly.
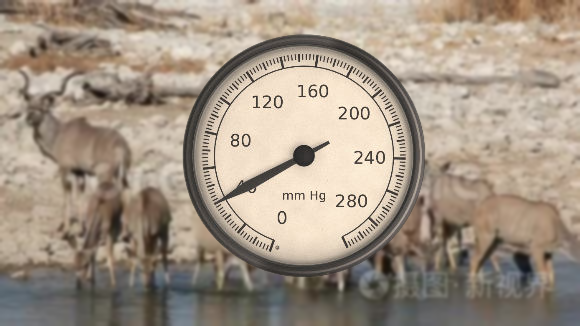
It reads **40** mmHg
